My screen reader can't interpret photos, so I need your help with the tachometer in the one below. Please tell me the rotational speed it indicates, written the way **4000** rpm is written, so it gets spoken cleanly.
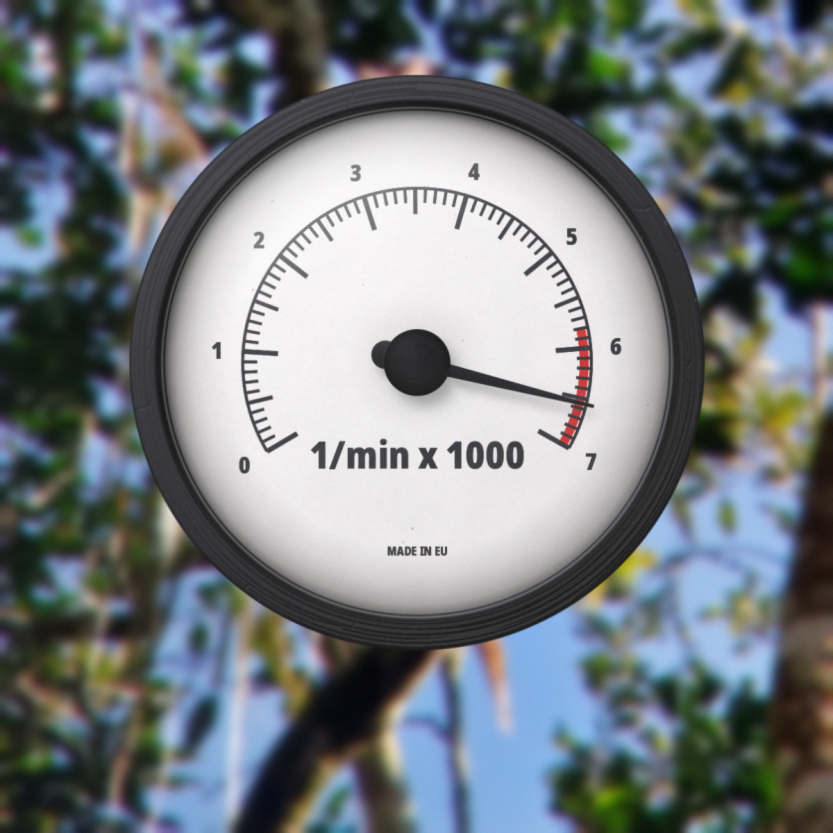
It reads **6550** rpm
